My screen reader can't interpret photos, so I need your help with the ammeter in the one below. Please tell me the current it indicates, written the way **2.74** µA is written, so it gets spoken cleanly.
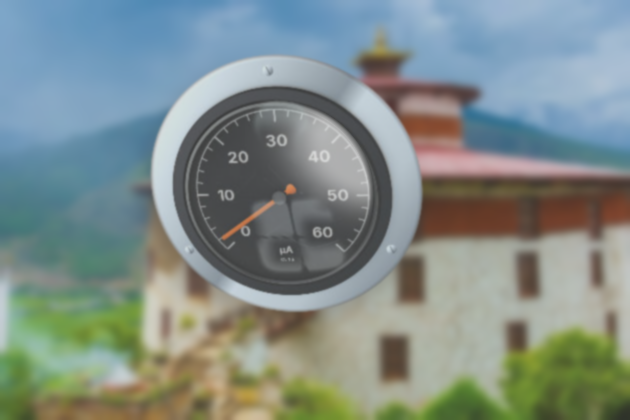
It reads **2** µA
